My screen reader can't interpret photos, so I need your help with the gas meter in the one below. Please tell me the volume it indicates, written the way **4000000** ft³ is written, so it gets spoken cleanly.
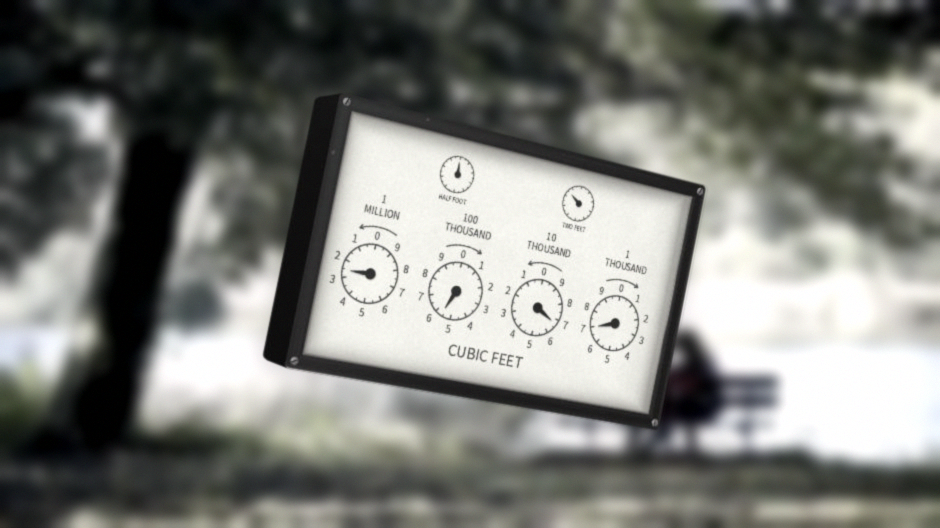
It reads **256700** ft³
